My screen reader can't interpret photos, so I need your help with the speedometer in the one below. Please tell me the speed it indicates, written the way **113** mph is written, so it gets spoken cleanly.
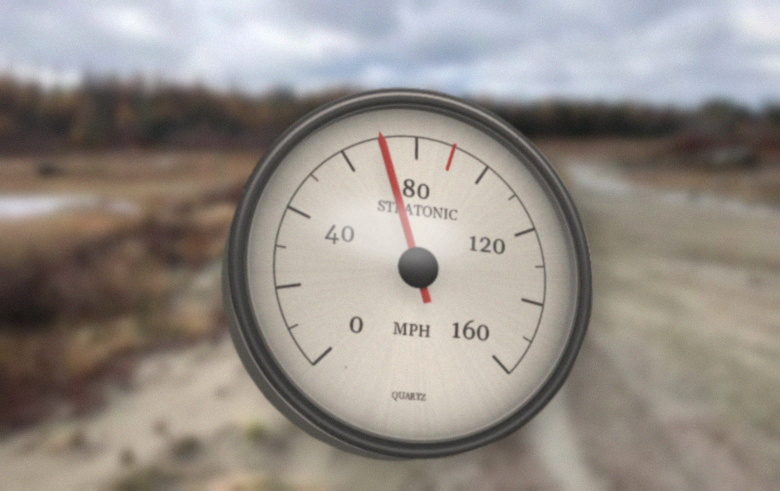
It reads **70** mph
